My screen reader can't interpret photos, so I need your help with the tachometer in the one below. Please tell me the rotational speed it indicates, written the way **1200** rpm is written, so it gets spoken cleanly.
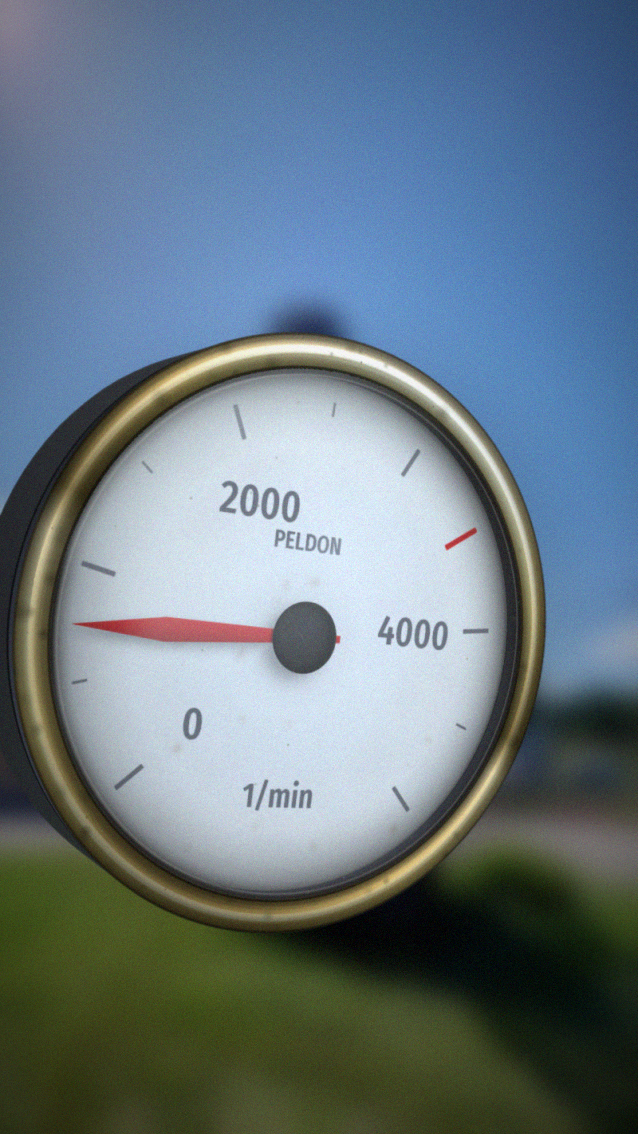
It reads **750** rpm
